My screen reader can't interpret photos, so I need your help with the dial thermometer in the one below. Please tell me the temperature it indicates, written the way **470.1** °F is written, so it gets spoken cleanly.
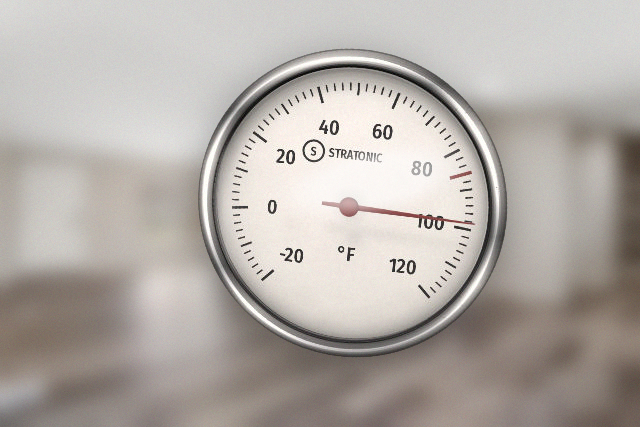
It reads **98** °F
